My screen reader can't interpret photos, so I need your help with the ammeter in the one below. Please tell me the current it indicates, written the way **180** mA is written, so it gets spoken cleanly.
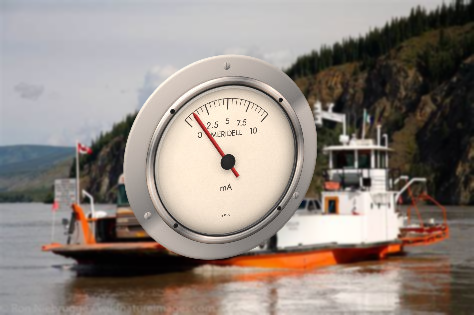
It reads **1** mA
